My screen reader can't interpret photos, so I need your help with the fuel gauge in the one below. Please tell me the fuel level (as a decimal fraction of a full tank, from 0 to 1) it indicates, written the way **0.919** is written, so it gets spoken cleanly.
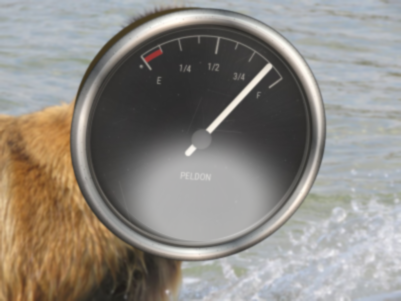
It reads **0.875**
